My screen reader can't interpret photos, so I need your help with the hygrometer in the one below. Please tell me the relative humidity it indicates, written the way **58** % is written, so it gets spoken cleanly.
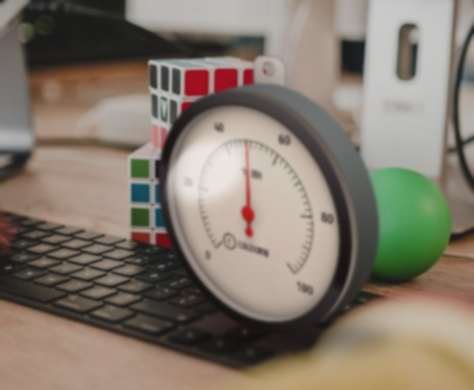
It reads **50** %
